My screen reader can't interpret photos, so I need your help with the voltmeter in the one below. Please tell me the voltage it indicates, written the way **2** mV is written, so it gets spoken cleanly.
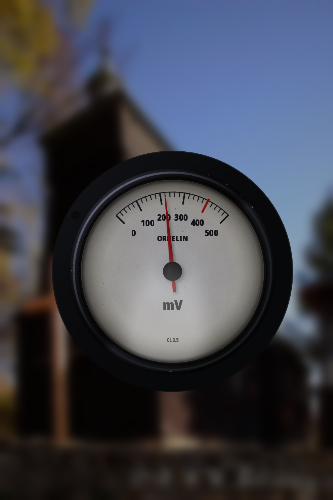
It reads **220** mV
